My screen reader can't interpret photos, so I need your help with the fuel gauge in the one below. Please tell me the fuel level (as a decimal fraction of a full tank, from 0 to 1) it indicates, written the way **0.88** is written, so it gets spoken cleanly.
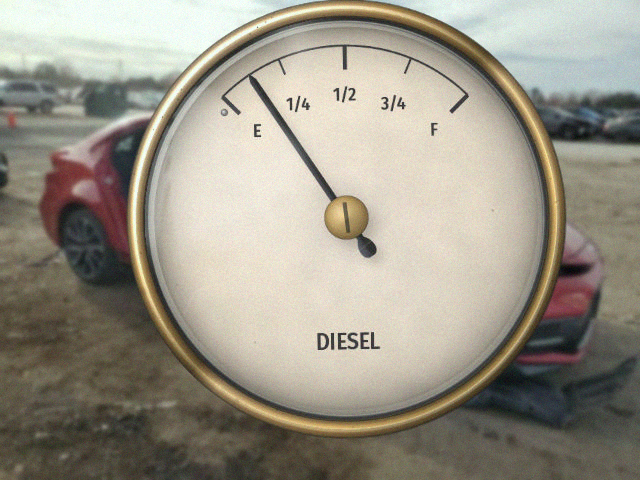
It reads **0.125**
